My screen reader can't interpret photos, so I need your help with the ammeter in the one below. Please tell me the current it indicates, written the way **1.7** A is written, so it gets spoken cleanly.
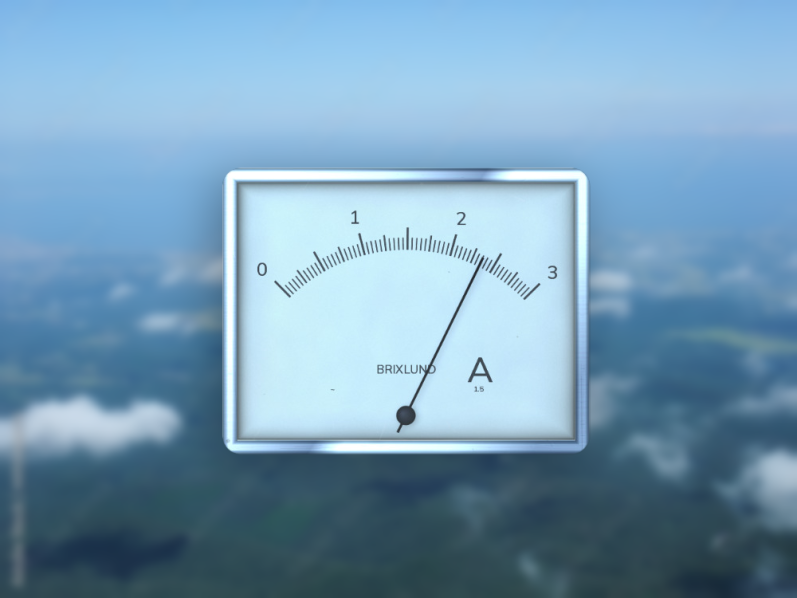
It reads **2.35** A
